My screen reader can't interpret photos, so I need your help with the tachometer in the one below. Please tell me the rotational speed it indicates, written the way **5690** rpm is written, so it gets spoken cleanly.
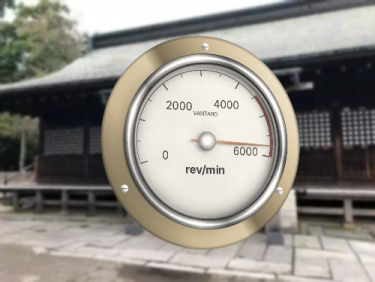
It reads **5750** rpm
